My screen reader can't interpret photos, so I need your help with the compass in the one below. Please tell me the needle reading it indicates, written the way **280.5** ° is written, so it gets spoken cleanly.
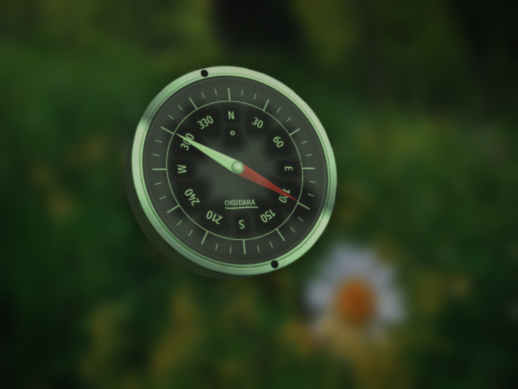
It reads **120** °
